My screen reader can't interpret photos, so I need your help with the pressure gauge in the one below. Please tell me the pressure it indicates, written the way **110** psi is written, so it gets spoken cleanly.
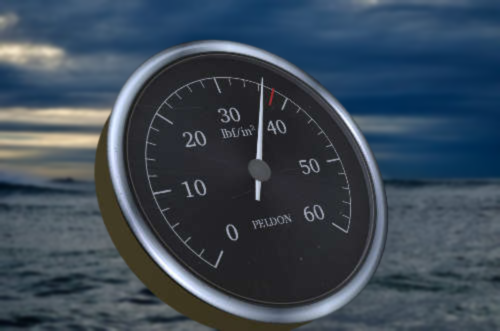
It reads **36** psi
